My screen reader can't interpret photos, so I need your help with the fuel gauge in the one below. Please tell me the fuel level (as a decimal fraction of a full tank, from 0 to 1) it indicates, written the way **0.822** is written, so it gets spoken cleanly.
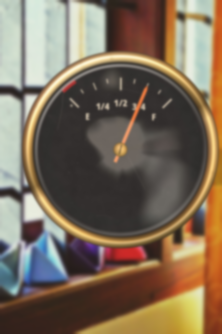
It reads **0.75**
